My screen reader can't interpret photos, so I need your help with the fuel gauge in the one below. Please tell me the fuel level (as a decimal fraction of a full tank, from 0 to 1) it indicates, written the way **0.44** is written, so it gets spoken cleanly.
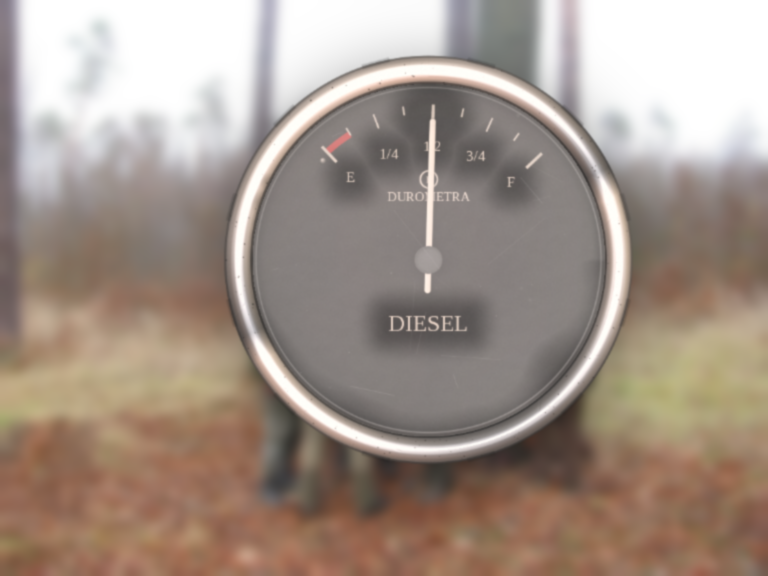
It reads **0.5**
